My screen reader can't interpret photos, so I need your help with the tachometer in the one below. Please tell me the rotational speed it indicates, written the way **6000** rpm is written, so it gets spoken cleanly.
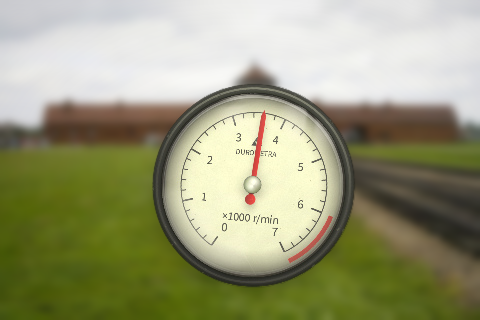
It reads **3600** rpm
